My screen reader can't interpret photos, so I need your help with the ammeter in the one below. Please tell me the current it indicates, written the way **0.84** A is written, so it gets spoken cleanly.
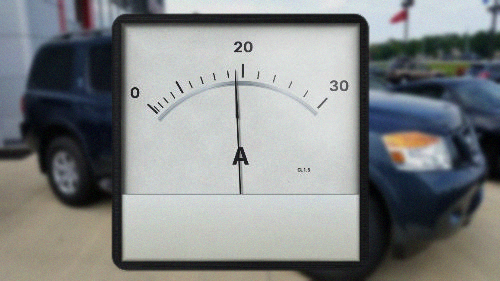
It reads **19** A
